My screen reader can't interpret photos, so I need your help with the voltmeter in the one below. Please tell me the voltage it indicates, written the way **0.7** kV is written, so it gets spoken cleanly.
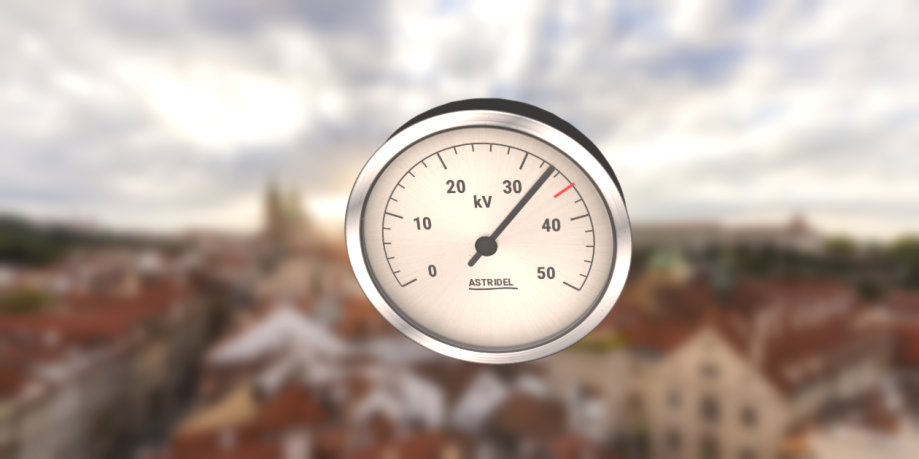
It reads **33** kV
